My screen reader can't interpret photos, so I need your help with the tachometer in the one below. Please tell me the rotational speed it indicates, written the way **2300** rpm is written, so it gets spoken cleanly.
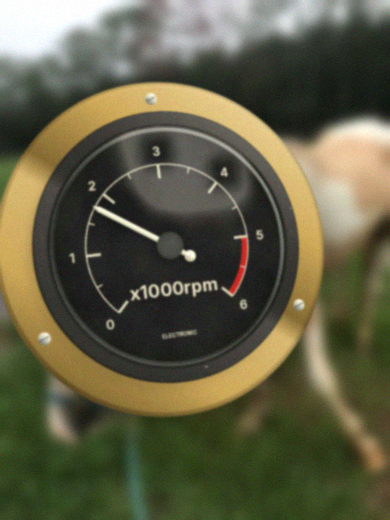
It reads **1750** rpm
